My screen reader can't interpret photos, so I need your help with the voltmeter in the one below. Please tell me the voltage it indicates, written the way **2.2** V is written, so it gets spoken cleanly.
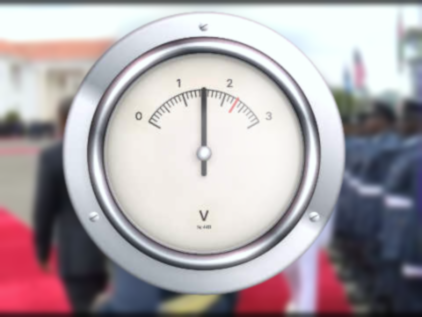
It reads **1.5** V
